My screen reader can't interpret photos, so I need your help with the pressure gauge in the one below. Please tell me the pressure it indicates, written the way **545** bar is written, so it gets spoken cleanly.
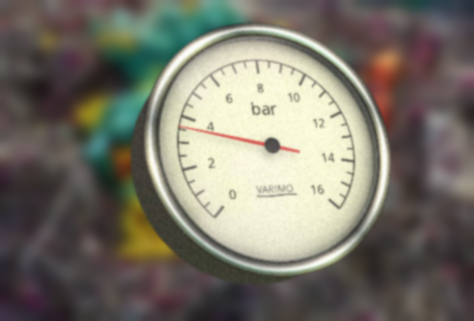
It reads **3.5** bar
